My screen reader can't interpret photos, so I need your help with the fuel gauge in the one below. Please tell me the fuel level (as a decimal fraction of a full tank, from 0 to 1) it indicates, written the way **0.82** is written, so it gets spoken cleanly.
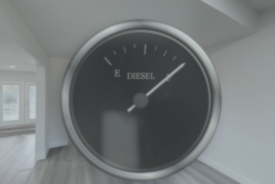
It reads **1**
